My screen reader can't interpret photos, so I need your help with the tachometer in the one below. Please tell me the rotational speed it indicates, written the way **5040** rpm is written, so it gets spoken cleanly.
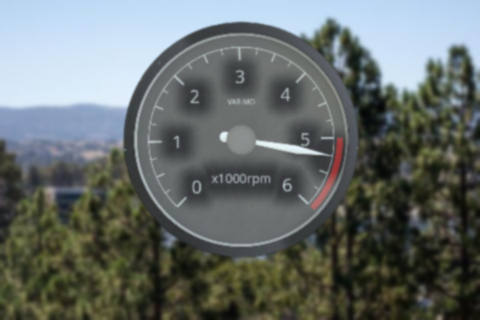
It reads **5250** rpm
